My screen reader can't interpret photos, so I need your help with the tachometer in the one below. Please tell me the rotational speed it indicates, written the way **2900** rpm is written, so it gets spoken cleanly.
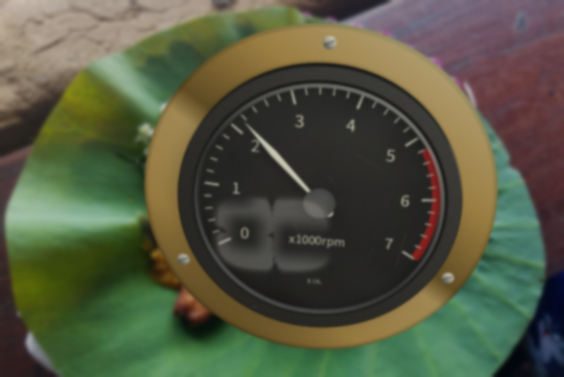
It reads **2200** rpm
